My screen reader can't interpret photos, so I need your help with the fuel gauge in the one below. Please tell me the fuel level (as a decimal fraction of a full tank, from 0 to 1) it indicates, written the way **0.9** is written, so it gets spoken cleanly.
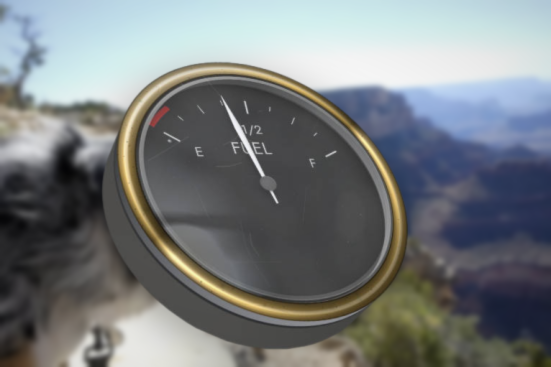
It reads **0.375**
